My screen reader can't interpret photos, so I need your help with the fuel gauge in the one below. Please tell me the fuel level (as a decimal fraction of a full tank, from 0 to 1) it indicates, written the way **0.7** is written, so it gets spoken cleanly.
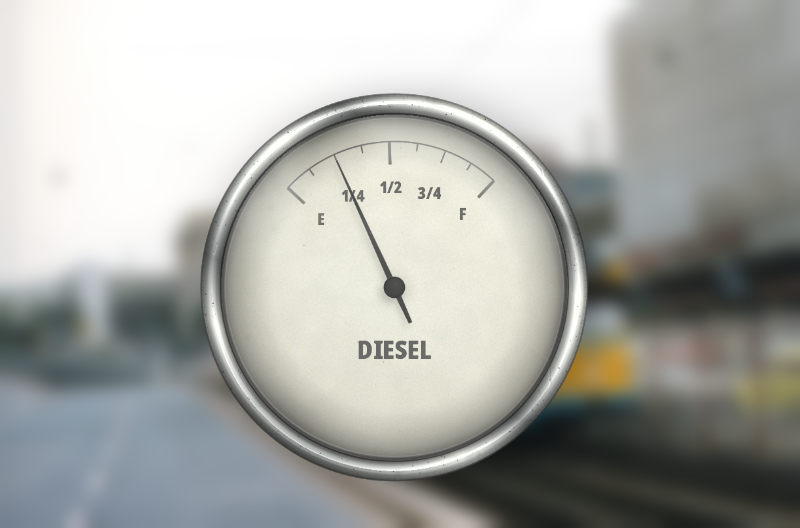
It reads **0.25**
